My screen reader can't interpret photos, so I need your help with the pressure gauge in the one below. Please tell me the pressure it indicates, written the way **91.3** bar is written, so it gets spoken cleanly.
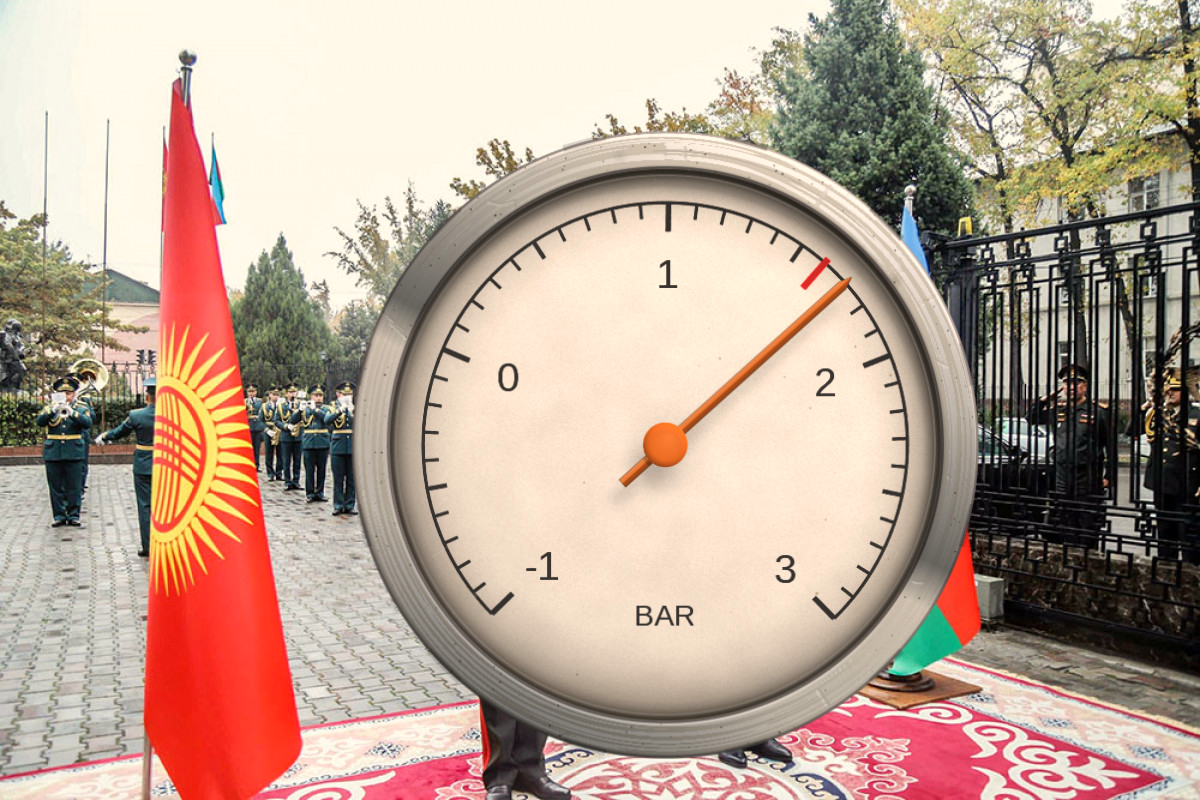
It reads **1.7** bar
